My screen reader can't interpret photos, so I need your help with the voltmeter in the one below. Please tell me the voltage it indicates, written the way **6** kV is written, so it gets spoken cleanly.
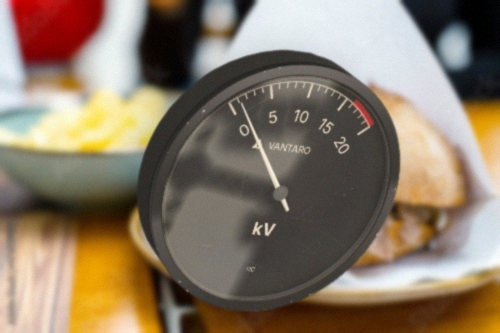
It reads **1** kV
